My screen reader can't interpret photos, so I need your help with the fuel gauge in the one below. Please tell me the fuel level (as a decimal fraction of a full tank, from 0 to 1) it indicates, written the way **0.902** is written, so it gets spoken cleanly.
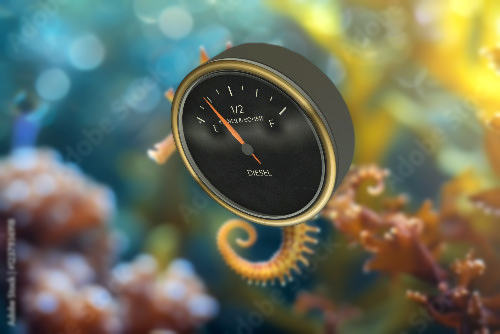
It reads **0.25**
